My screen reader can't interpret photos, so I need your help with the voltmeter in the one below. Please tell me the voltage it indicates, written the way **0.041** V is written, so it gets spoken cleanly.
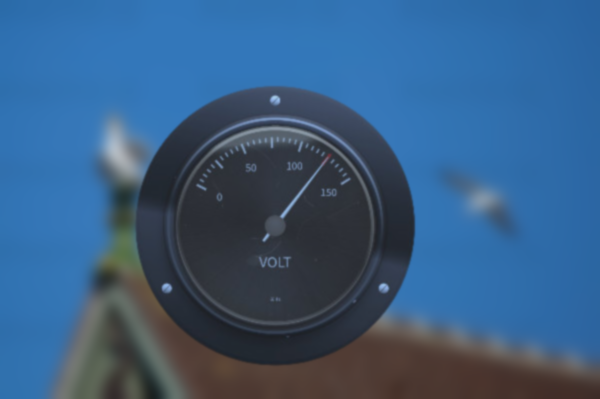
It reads **125** V
